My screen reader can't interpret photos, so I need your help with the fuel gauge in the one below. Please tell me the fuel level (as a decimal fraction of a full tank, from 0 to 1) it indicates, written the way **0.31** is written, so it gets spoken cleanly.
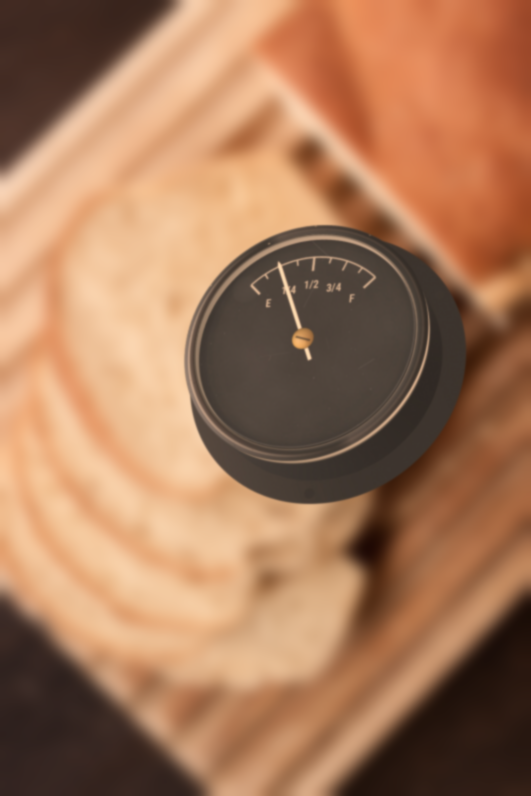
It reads **0.25**
